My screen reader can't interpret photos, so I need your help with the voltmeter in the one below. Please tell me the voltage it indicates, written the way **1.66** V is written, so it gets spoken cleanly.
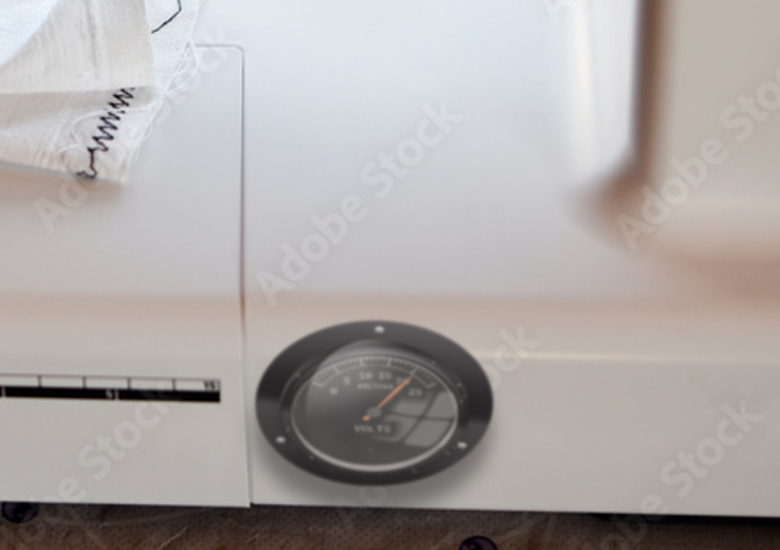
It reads **20** V
